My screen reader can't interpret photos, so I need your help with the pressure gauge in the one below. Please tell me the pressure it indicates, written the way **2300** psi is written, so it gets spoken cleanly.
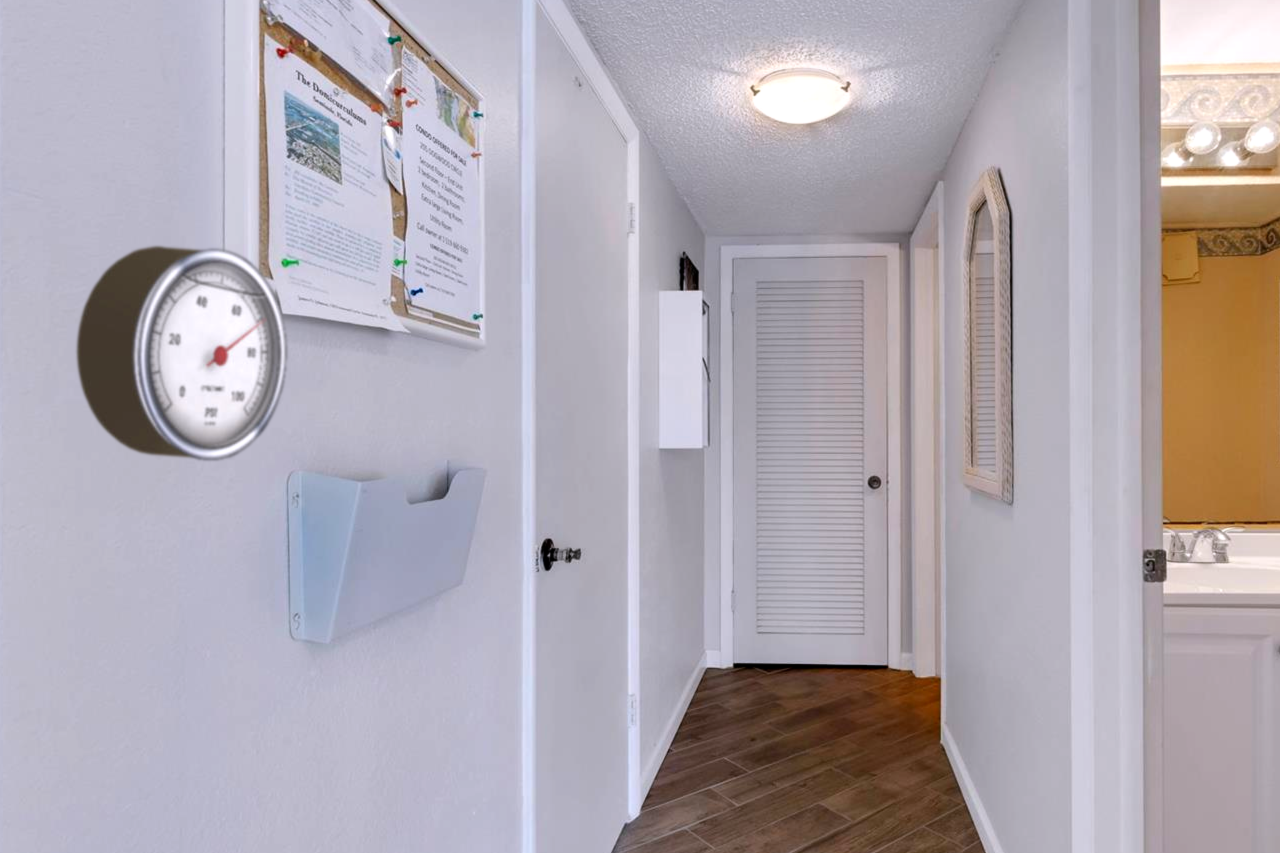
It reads **70** psi
